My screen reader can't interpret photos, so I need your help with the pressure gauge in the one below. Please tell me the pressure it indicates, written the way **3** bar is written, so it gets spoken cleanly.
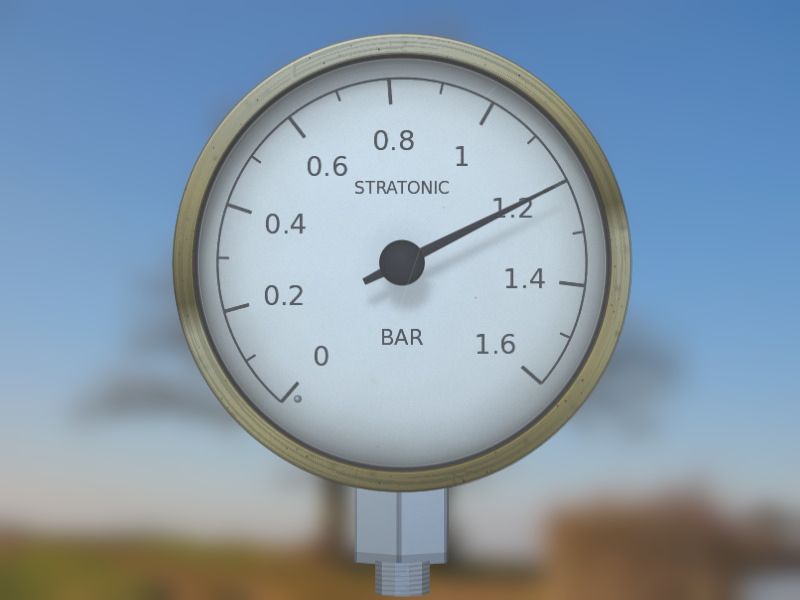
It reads **1.2** bar
